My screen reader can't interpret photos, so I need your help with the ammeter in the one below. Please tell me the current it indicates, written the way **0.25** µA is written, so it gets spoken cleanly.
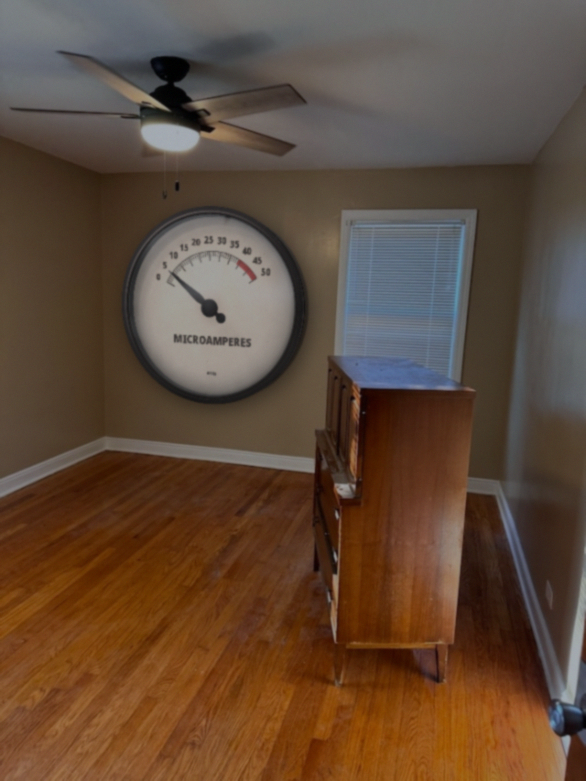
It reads **5** µA
